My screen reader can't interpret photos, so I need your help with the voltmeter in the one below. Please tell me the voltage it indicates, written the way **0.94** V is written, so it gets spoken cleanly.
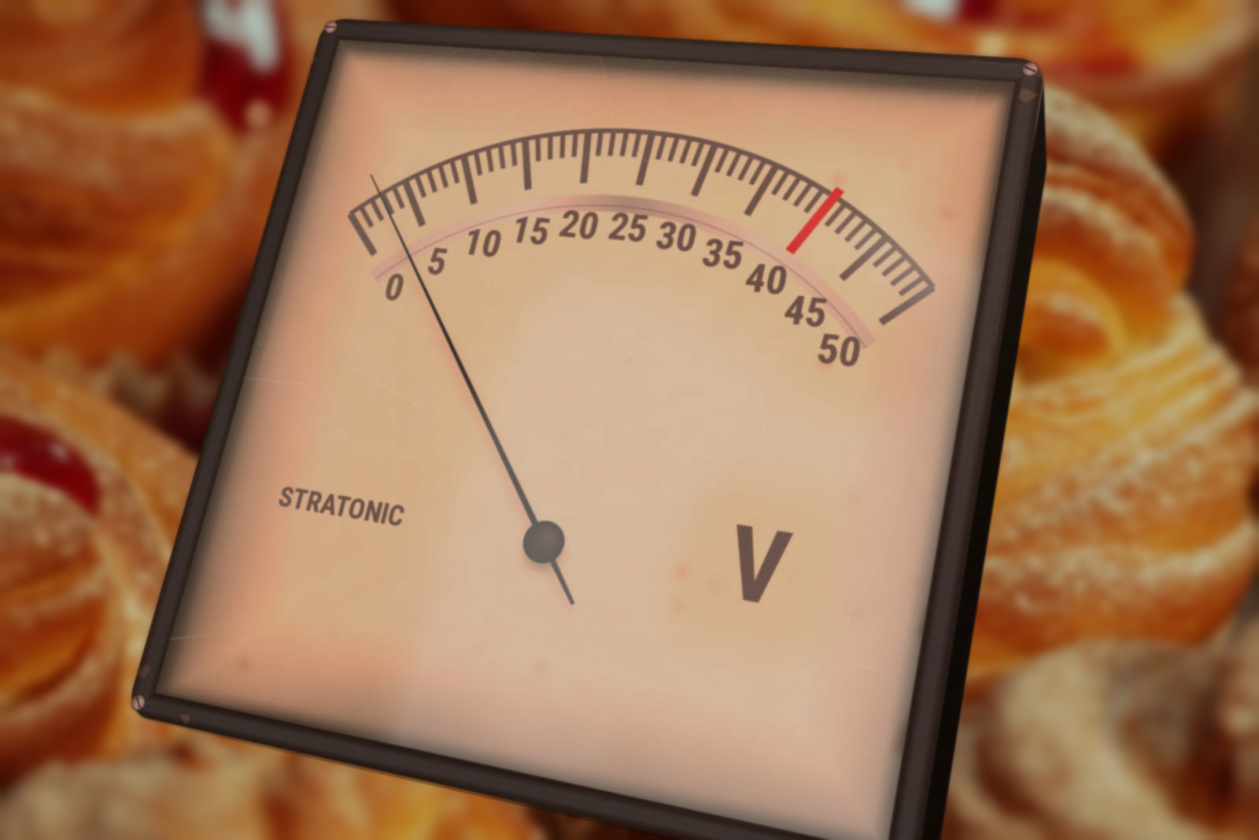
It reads **3** V
